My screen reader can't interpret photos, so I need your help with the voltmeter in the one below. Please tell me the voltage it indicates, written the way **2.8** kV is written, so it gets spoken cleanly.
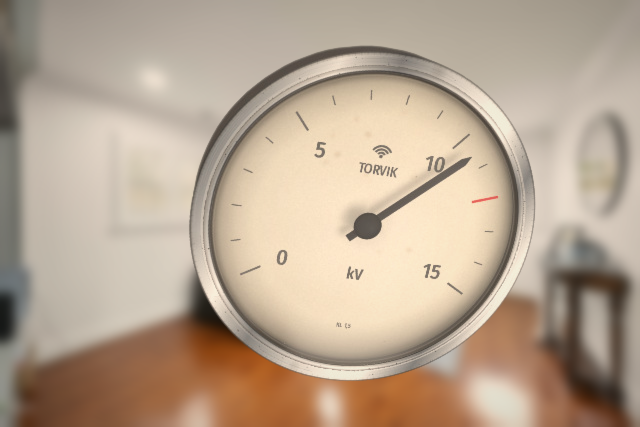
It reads **10.5** kV
